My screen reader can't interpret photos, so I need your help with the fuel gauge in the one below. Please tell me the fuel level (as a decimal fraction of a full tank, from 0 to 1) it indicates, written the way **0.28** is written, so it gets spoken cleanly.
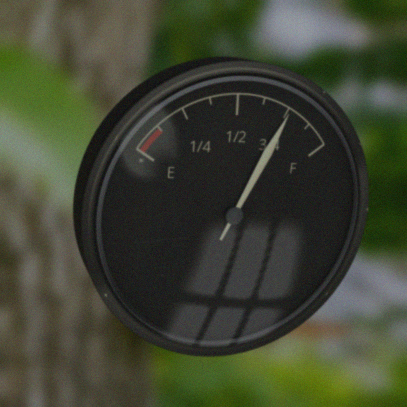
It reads **0.75**
